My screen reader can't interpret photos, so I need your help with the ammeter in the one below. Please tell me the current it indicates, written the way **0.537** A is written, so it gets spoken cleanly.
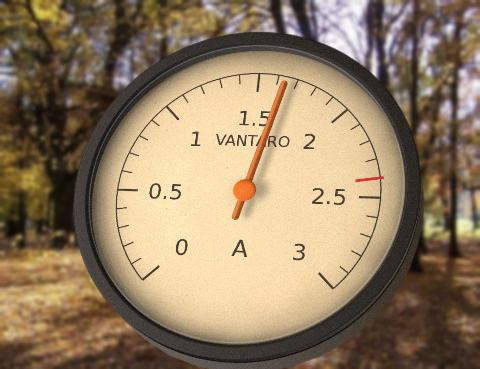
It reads **1.65** A
